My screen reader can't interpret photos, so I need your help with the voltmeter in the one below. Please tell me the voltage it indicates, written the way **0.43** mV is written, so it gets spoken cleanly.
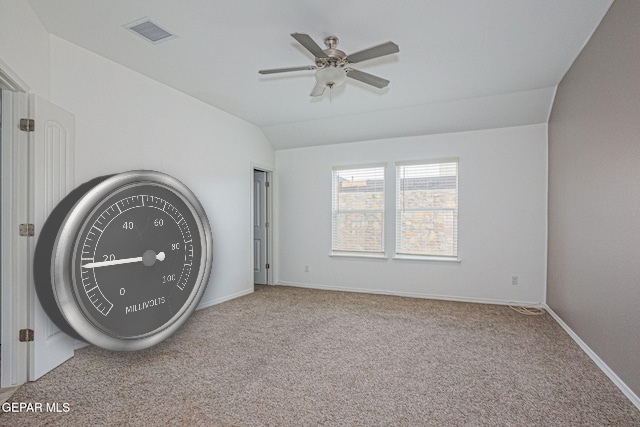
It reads **18** mV
